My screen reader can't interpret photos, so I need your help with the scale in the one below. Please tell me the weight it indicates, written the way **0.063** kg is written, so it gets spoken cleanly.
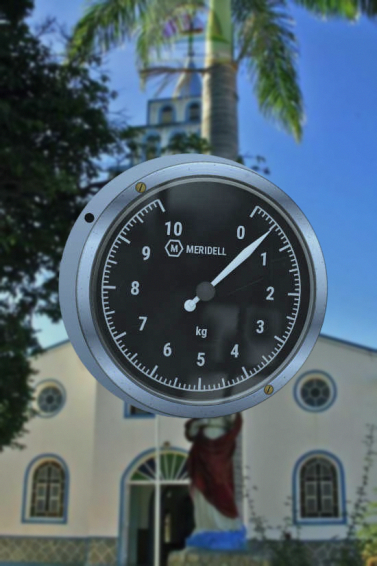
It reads **0.5** kg
